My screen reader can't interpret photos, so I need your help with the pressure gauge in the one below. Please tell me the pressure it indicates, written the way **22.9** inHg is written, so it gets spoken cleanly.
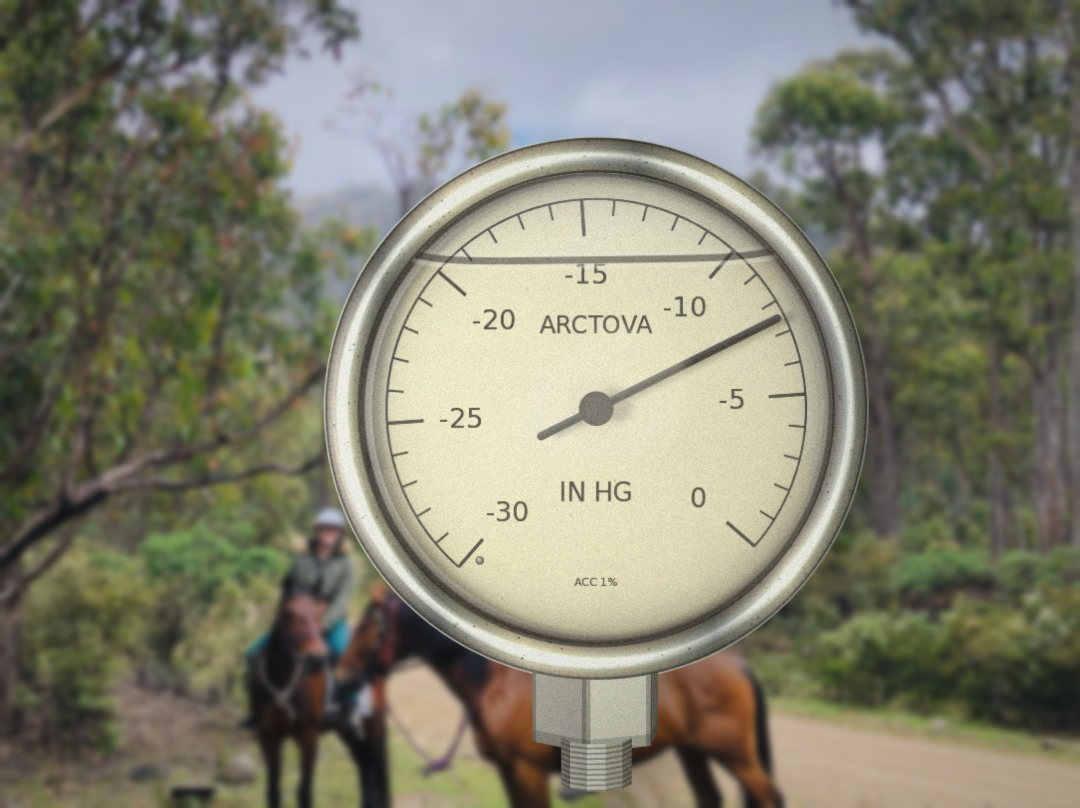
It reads **-7.5** inHg
